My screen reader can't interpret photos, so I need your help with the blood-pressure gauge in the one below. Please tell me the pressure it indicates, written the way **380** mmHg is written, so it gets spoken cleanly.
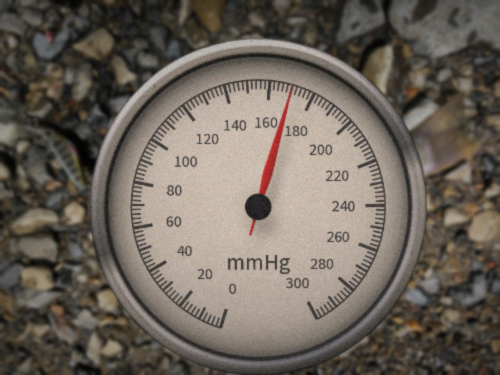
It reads **170** mmHg
